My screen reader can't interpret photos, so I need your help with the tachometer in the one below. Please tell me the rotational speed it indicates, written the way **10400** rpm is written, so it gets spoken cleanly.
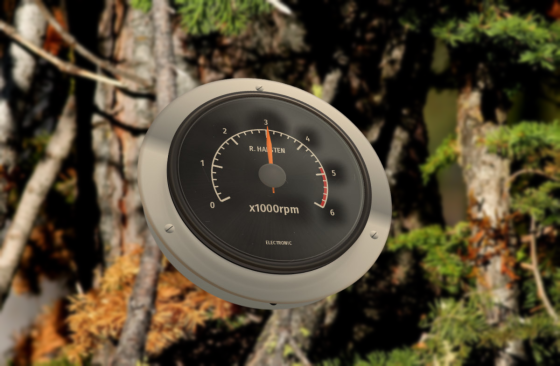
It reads **3000** rpm
